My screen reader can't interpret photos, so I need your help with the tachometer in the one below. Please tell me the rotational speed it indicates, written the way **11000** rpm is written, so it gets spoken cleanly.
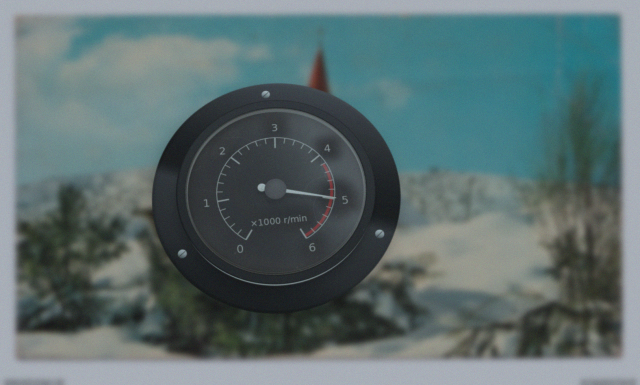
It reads **5000** rpm
